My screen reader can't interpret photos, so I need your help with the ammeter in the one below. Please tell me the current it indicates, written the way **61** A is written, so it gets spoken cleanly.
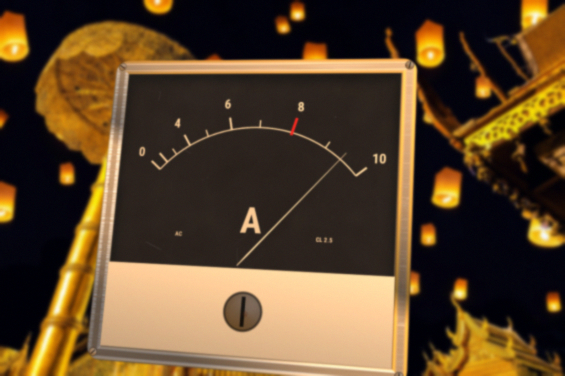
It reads **9.5** A
